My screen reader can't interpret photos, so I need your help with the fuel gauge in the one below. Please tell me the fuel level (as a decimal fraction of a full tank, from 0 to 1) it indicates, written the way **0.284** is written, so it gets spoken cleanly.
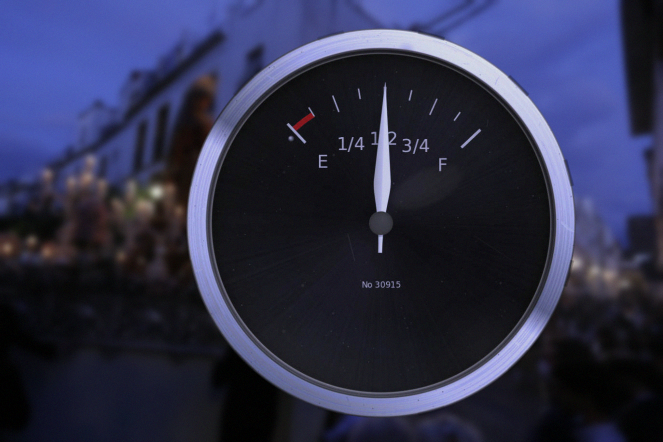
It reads **0.5**
